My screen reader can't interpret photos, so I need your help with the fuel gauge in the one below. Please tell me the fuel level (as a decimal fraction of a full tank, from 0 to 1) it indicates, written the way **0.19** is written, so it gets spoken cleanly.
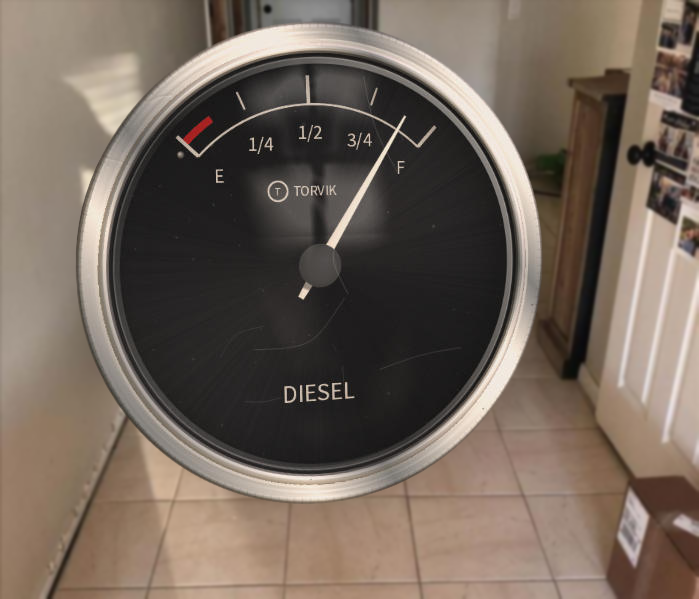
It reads **0.875**
